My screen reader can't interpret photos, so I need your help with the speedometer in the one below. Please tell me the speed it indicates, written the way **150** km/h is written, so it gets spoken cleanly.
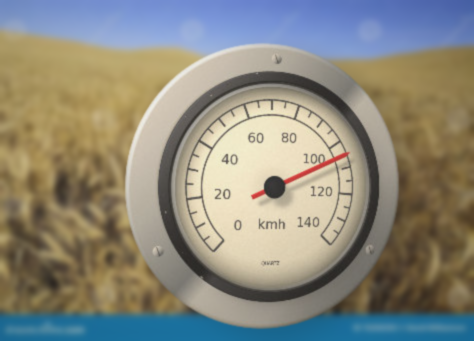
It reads **105** km/h
